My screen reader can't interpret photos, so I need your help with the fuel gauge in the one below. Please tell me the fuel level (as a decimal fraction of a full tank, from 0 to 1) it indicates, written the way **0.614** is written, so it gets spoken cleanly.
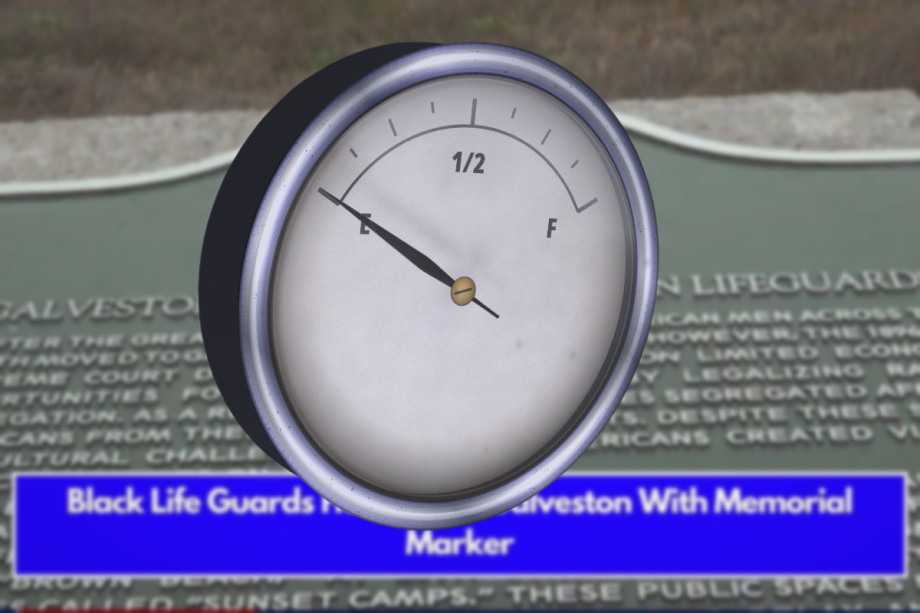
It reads **0**
